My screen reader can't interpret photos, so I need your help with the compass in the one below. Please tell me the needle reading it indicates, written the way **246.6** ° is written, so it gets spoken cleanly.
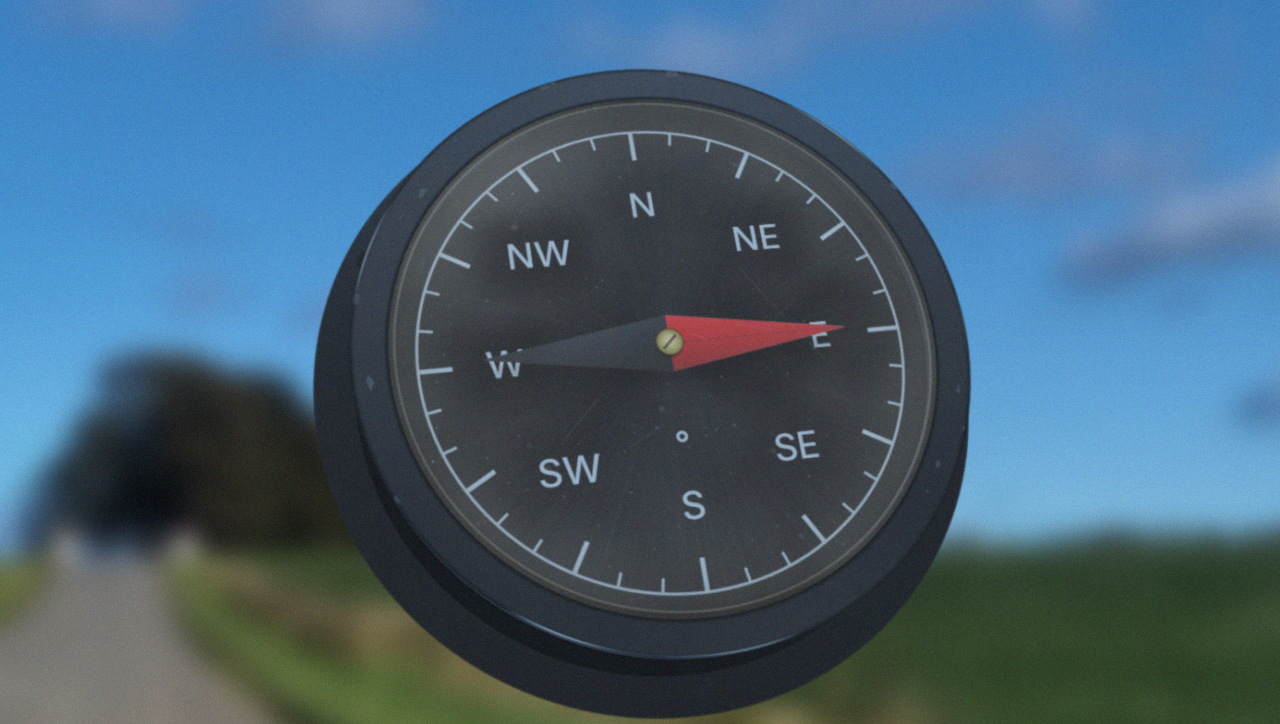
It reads **90** °
